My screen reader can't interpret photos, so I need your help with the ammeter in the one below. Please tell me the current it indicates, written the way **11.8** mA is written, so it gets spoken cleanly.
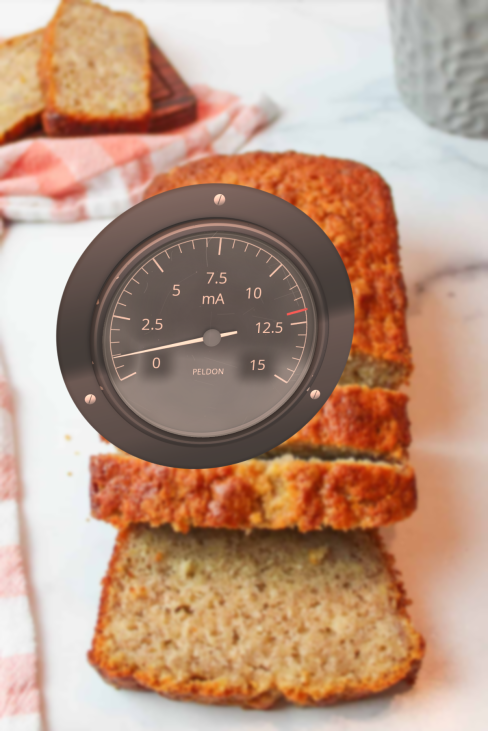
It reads **1** mA
